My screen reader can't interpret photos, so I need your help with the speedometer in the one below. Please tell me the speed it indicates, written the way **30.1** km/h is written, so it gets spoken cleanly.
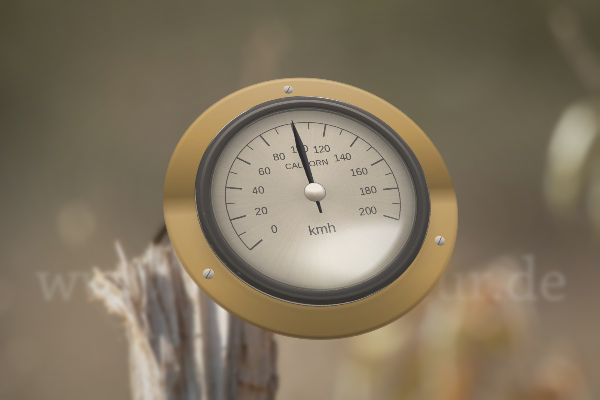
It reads **100** km/h
